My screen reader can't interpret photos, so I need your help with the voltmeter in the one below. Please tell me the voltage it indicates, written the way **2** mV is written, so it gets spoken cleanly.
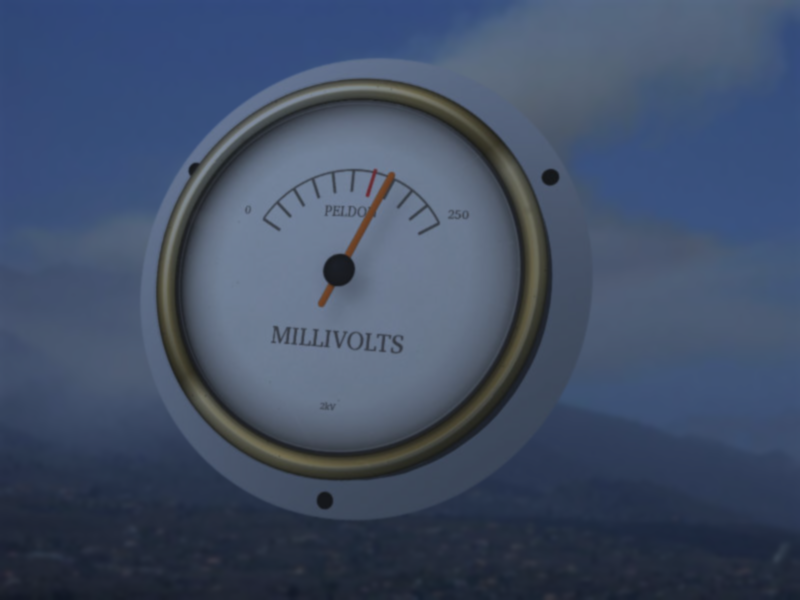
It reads **175** mV
